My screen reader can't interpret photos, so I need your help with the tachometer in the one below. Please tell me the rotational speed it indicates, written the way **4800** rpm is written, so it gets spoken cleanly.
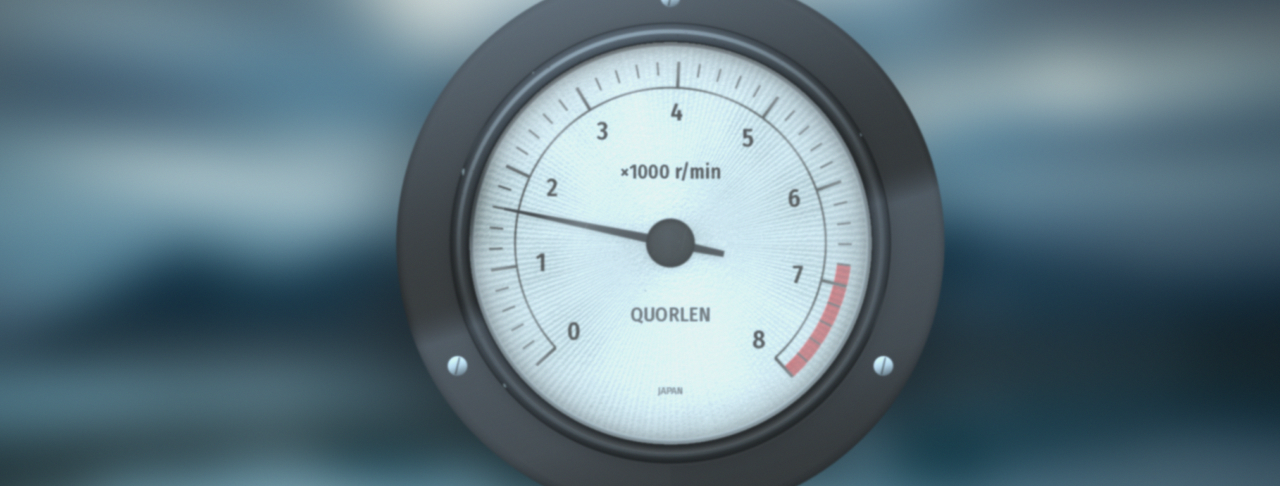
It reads **1600** rpm
